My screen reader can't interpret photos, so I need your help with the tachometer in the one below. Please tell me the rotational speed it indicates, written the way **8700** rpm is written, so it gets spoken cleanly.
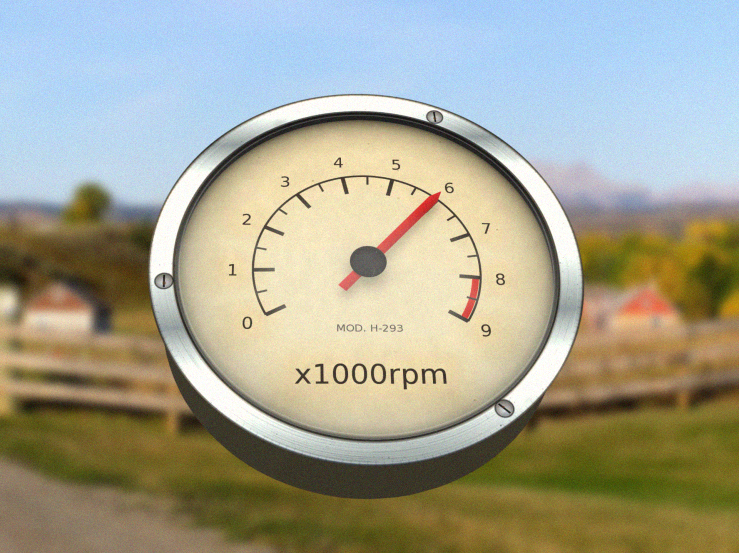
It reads **6000** rpm
